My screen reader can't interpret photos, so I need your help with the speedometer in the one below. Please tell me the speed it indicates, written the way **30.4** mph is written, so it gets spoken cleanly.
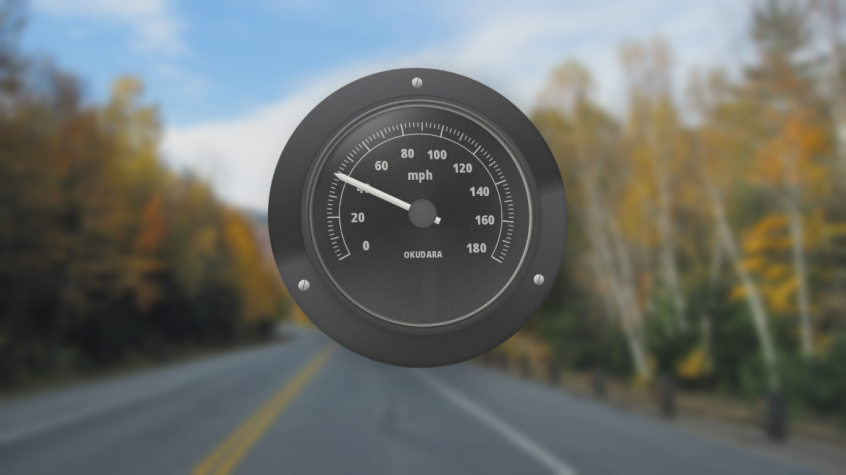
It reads **40** mph
